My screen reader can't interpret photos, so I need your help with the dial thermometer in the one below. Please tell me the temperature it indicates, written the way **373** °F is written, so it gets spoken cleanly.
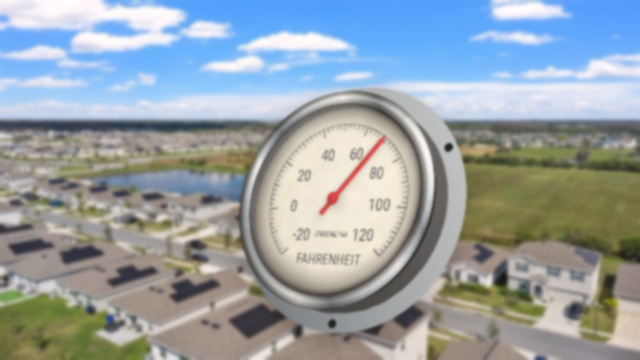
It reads **70** °F
